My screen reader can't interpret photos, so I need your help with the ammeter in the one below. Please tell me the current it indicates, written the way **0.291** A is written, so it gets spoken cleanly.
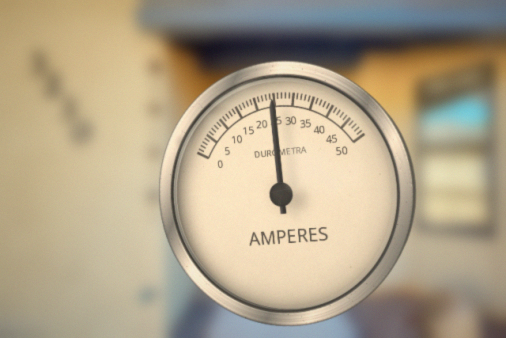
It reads **25** A
